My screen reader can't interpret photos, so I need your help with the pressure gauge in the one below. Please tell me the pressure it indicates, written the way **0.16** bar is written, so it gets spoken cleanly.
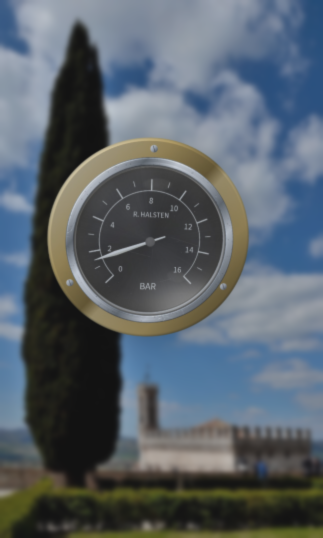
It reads **1.5** bar
